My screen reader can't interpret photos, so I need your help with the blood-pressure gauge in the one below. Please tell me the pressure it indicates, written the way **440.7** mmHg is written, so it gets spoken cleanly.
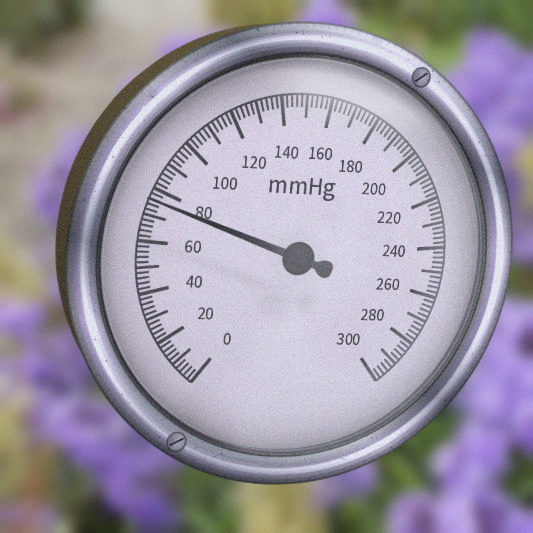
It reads **76** mmHg
